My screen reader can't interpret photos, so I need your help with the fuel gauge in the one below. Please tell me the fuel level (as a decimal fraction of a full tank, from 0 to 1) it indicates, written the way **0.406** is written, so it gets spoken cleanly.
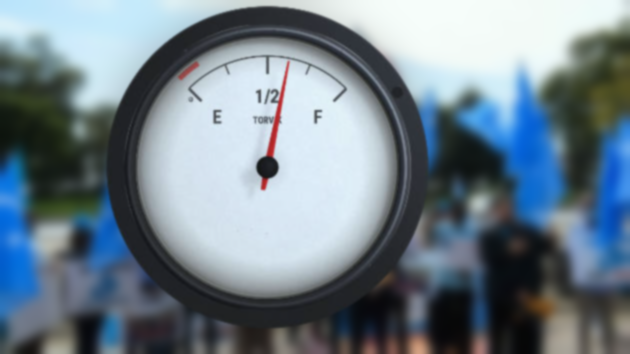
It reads **0.625**
